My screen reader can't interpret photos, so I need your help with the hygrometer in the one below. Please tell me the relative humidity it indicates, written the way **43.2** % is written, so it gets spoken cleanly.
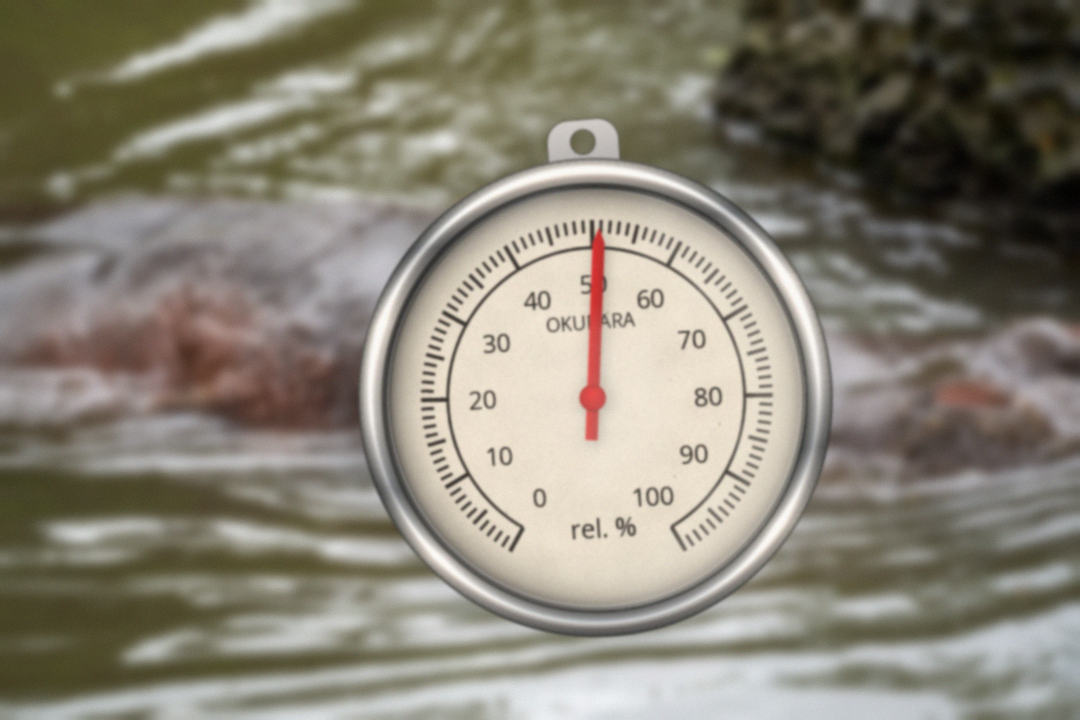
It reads **51** %
